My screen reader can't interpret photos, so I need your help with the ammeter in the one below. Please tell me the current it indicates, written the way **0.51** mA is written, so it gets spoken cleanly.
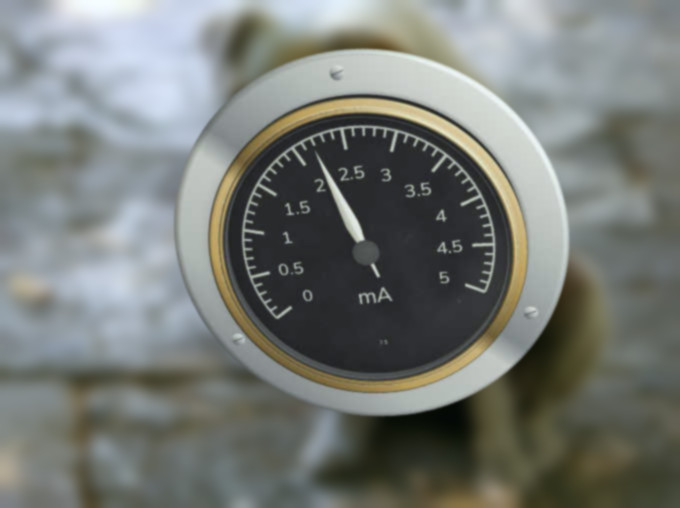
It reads **2.2** mA
